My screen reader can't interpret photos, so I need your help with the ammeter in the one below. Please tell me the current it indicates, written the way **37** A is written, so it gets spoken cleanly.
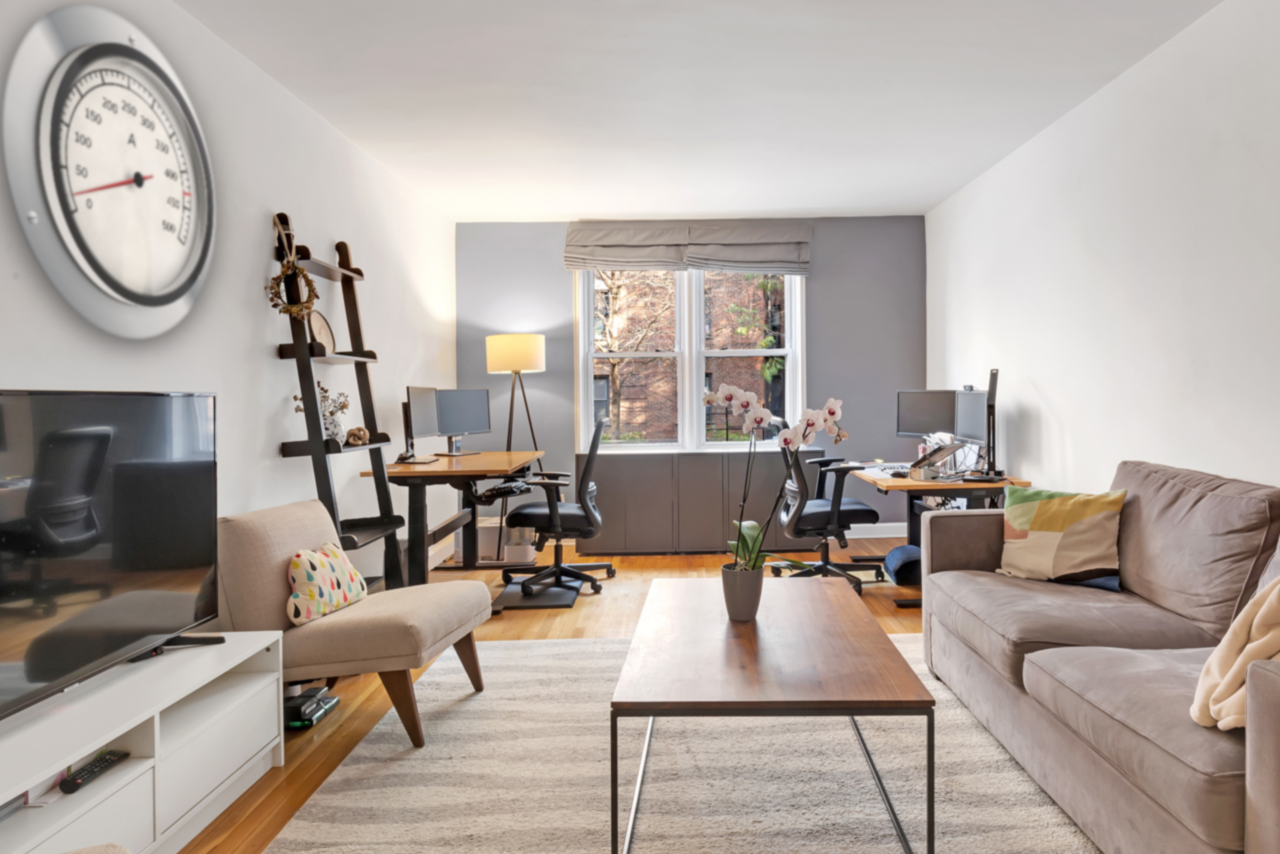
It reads **20** A
